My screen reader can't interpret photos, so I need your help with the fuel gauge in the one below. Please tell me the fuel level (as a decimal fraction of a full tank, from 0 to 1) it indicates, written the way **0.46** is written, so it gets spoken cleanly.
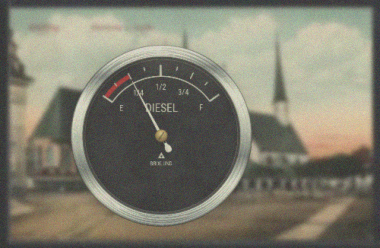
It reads **0.25**
